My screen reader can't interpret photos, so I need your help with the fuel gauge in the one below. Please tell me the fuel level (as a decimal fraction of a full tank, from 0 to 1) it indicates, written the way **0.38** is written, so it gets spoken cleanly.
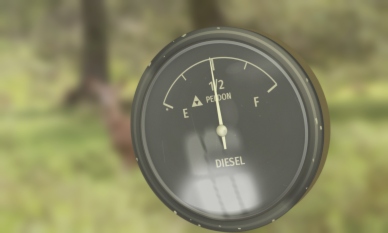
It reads **0.5**
